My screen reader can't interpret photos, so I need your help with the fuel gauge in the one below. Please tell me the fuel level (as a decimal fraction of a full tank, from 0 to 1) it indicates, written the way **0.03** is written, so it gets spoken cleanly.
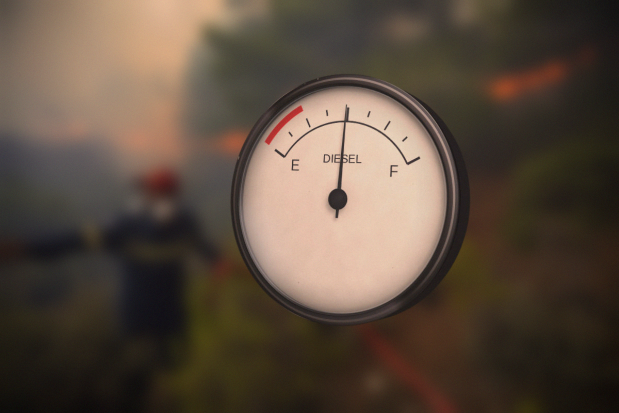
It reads **0.5**
